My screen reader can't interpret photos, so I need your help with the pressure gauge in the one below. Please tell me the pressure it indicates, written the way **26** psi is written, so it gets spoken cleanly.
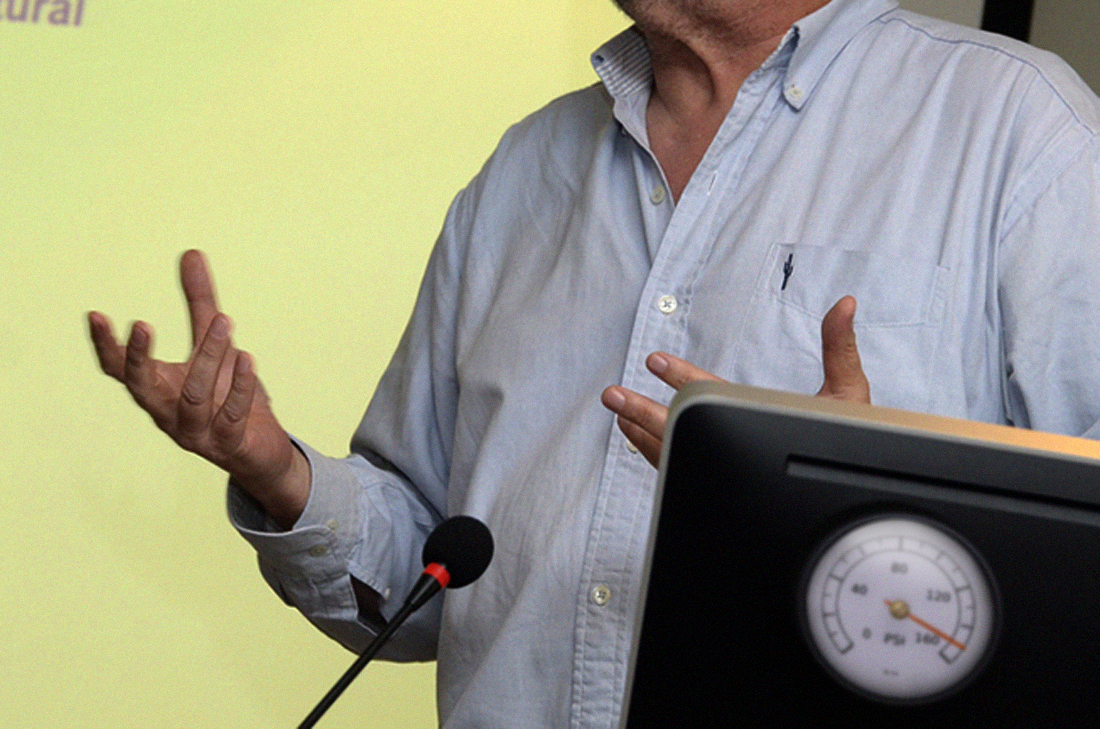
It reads **150** psi
